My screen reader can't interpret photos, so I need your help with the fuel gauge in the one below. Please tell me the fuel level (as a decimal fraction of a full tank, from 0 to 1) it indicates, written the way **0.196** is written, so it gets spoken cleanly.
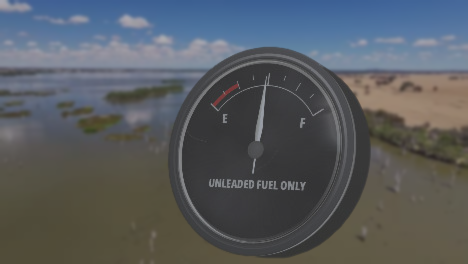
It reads **0.5**
